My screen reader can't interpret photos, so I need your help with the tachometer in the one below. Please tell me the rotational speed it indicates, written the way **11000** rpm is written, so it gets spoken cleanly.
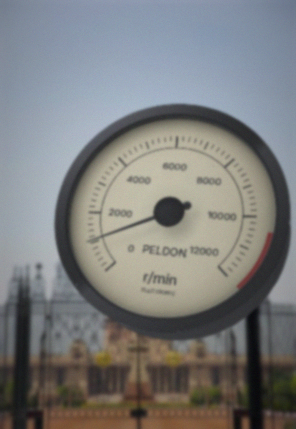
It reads **1000** rpm
